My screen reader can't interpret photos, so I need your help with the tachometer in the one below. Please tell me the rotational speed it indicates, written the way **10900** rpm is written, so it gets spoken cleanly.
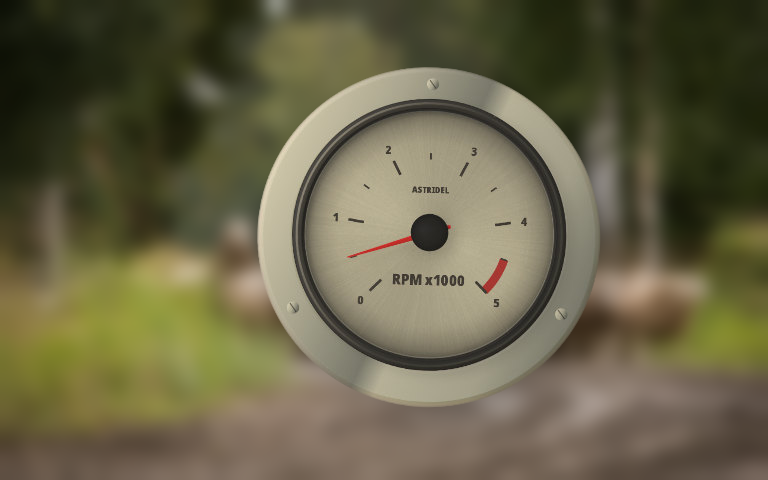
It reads **500** rpm
